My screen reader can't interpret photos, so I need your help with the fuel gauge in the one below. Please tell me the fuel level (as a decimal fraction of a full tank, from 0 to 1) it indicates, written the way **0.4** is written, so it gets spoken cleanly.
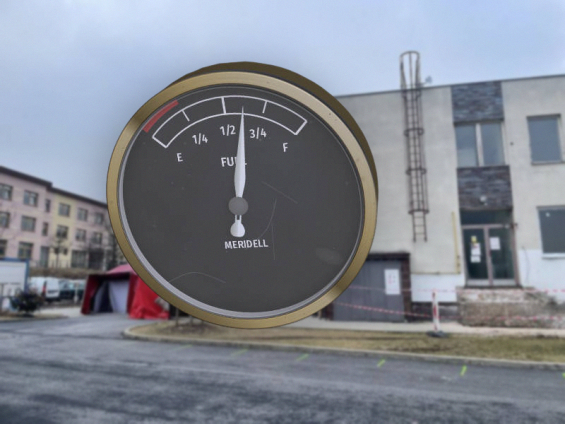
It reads **0.625**
